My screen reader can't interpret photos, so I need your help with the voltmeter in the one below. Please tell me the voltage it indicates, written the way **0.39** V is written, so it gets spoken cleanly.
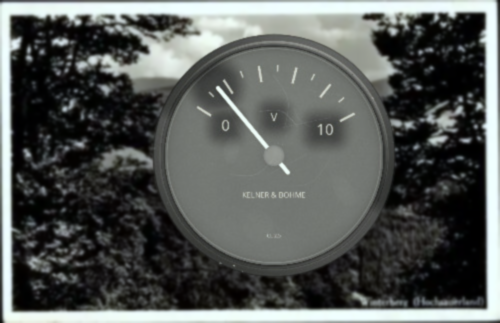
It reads **1.5** V
